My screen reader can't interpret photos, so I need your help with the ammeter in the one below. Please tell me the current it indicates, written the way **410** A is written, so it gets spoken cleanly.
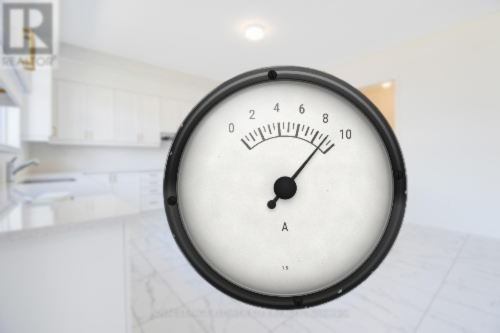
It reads **9** A
